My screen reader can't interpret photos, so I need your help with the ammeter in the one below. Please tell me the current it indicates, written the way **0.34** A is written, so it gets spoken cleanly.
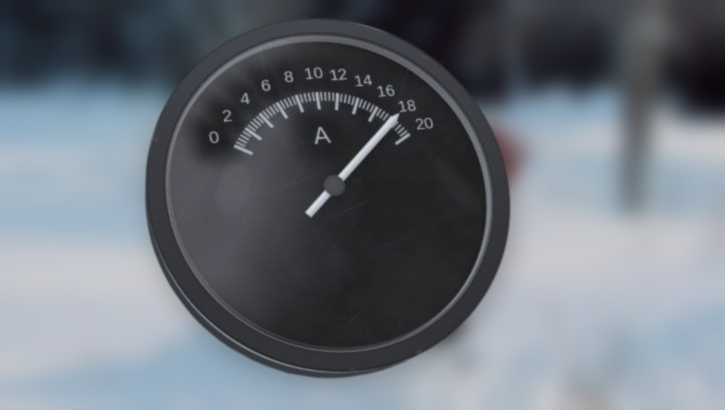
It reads **18** A
